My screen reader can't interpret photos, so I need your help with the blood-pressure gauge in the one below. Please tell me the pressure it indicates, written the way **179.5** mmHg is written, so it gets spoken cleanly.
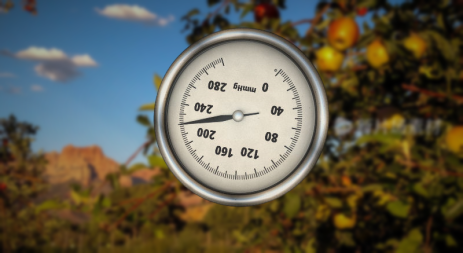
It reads **220** mmHg
